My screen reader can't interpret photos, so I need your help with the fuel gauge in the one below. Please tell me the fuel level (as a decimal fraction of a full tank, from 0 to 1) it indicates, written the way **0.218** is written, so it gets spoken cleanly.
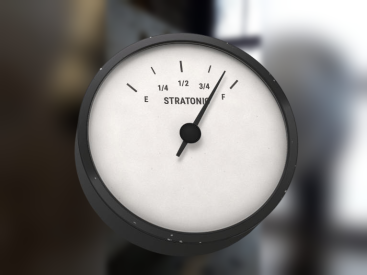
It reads **0.875**
